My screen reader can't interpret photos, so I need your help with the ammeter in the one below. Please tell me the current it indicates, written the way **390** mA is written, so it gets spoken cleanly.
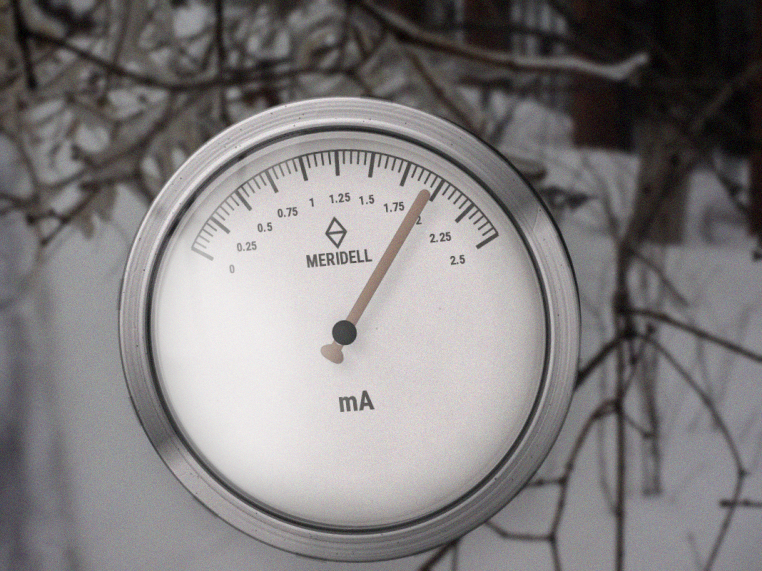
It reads **1.95** mA
